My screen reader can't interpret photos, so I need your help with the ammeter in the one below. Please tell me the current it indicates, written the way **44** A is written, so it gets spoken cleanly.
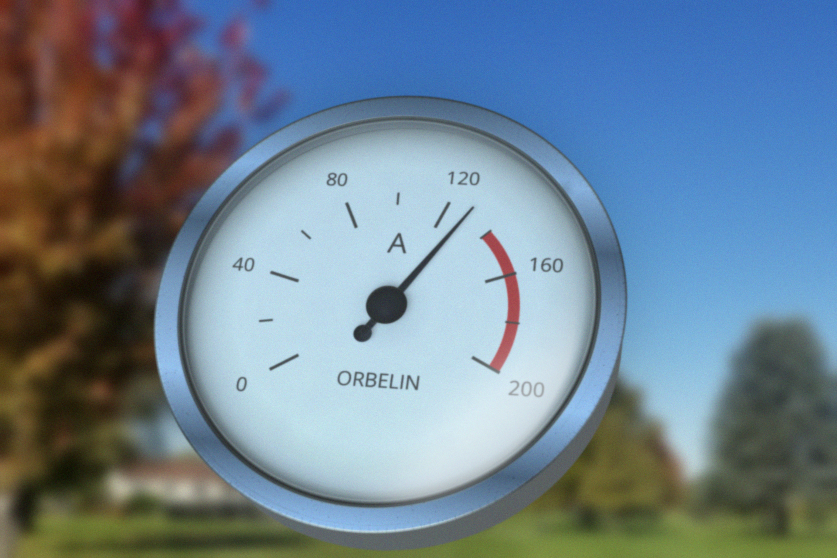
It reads **130** A
